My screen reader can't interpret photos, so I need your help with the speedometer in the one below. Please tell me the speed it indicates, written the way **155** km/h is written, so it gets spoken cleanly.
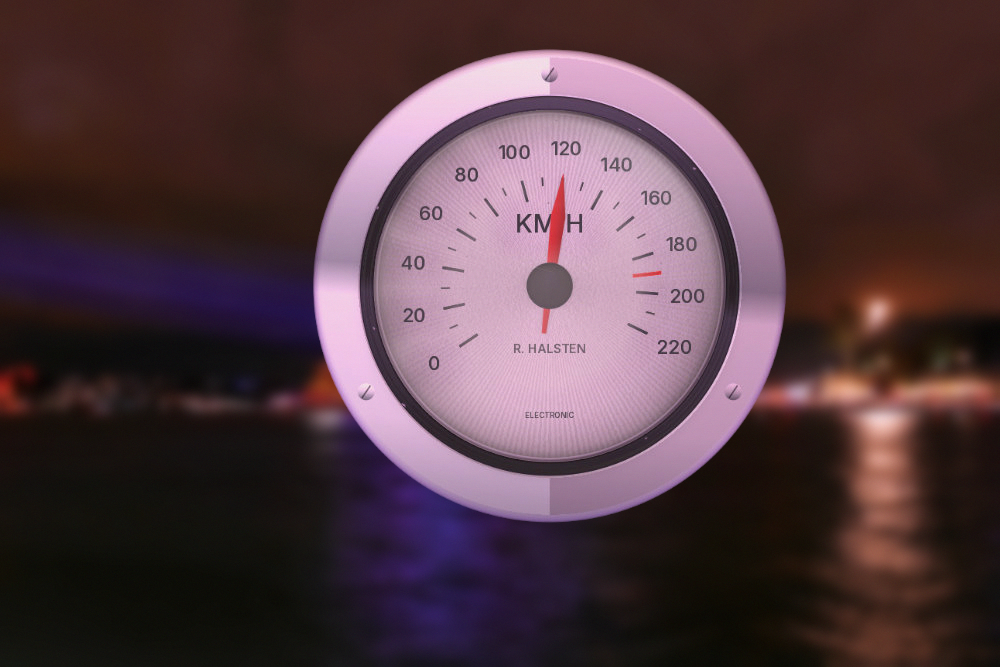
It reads **120** km/h
